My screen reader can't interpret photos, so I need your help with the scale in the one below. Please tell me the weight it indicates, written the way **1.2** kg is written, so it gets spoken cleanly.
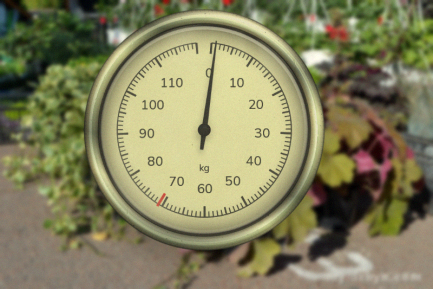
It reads **1** kg
